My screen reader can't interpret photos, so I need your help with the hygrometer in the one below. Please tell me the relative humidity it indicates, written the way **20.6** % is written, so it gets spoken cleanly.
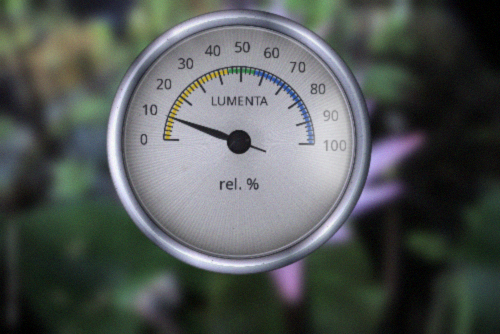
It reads **10** %
